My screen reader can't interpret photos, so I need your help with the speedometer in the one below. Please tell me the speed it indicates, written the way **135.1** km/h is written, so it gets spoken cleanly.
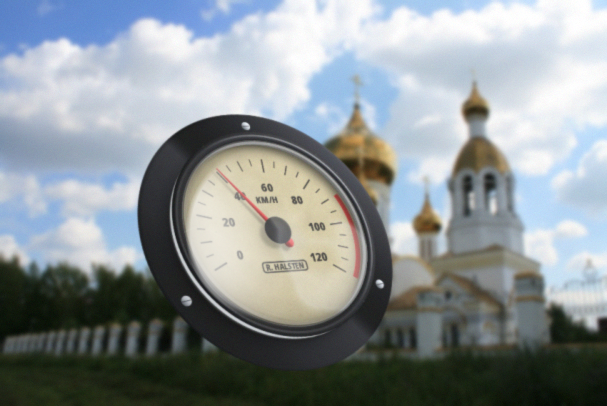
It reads **40** km/h
